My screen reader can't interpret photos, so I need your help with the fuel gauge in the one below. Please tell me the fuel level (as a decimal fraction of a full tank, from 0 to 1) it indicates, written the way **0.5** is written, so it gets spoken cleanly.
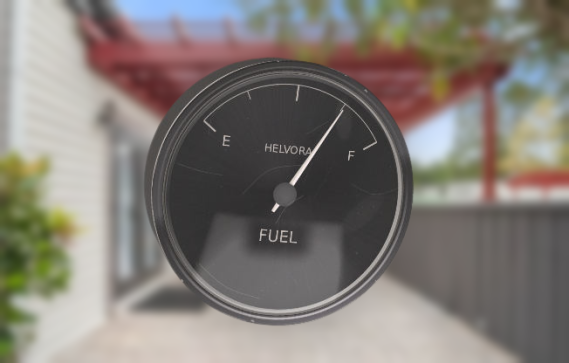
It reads **0.75**
